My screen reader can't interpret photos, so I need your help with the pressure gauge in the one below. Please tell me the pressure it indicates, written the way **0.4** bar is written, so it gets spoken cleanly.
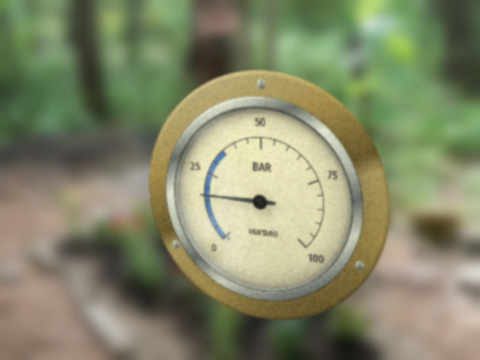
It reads **17.5** bar
